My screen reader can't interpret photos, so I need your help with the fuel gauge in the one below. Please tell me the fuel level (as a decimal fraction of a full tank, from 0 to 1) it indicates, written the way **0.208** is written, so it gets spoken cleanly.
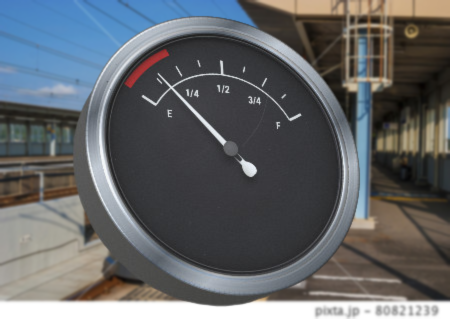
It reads **0.125**
